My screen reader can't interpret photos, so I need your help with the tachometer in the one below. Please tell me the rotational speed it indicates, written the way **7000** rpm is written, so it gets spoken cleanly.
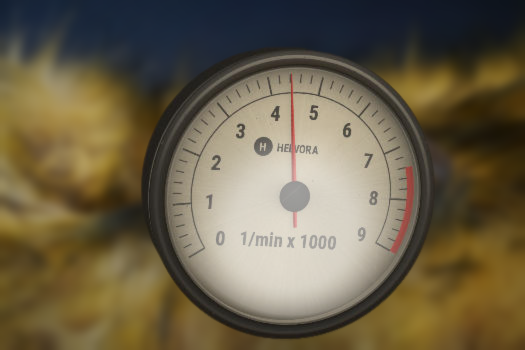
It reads **4400** rpm
